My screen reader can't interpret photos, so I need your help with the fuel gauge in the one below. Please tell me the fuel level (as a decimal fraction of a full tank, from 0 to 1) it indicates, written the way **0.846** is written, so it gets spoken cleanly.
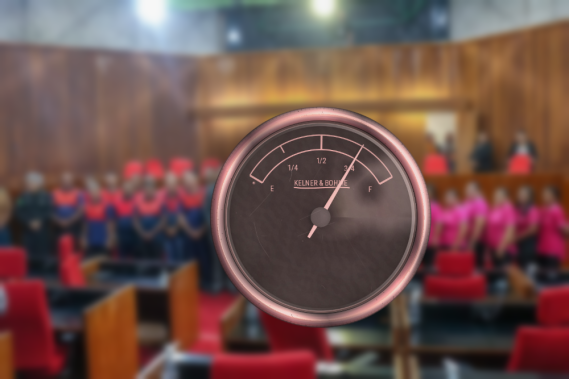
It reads **0.75**
